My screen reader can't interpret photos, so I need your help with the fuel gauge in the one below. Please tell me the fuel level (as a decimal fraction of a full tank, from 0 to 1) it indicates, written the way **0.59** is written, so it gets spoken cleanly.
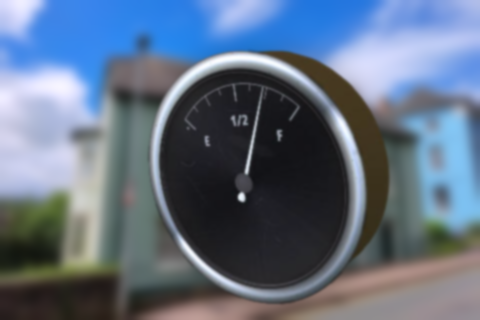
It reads **0.75**
